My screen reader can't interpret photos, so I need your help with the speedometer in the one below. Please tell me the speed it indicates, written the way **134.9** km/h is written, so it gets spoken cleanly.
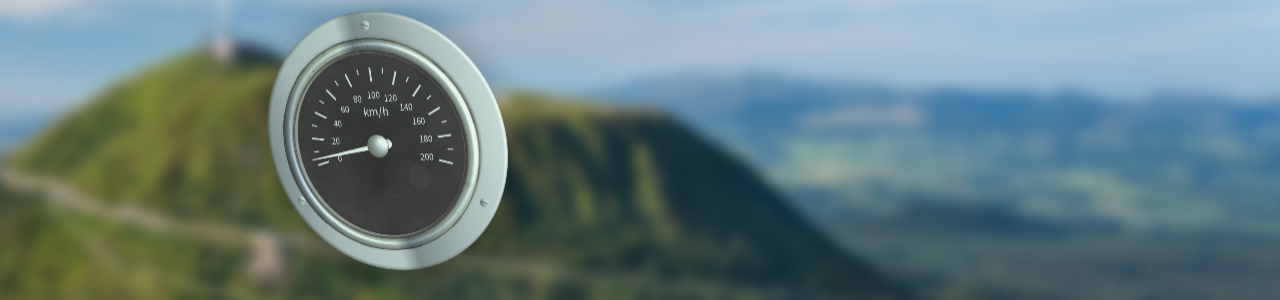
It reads **5** km/h
